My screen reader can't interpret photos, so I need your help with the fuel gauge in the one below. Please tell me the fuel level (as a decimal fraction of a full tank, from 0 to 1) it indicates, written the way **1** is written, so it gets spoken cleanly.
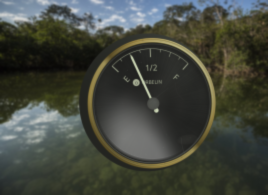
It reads **0.25**
